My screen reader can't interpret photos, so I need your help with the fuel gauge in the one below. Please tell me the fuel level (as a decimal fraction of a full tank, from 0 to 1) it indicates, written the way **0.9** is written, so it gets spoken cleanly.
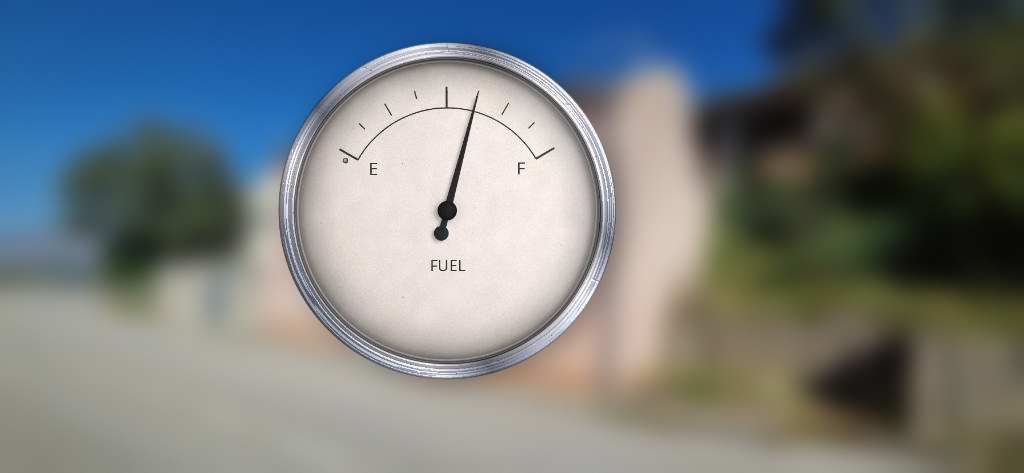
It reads **0.625**
